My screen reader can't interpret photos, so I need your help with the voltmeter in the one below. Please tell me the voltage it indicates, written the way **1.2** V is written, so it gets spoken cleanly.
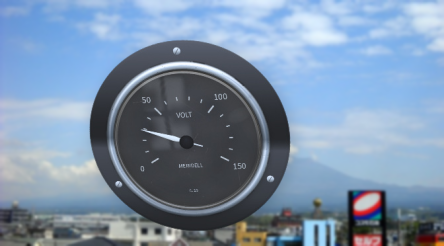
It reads **30** V
